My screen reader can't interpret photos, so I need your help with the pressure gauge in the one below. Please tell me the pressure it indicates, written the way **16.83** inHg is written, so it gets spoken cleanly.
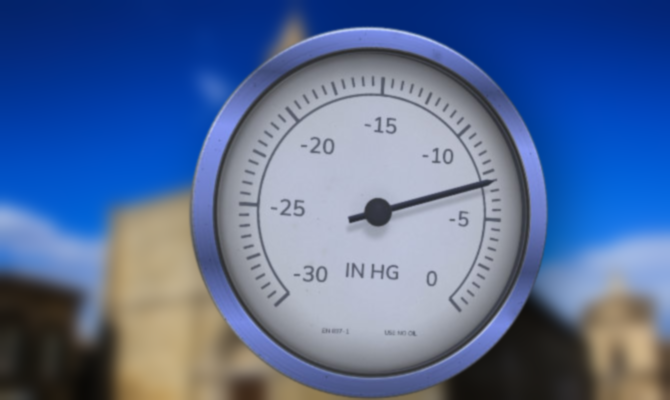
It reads **-7** inHg
